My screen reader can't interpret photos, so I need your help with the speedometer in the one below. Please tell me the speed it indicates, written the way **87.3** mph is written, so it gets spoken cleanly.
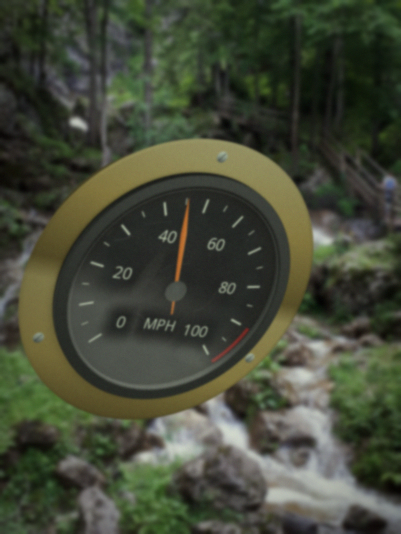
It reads **45** mph
